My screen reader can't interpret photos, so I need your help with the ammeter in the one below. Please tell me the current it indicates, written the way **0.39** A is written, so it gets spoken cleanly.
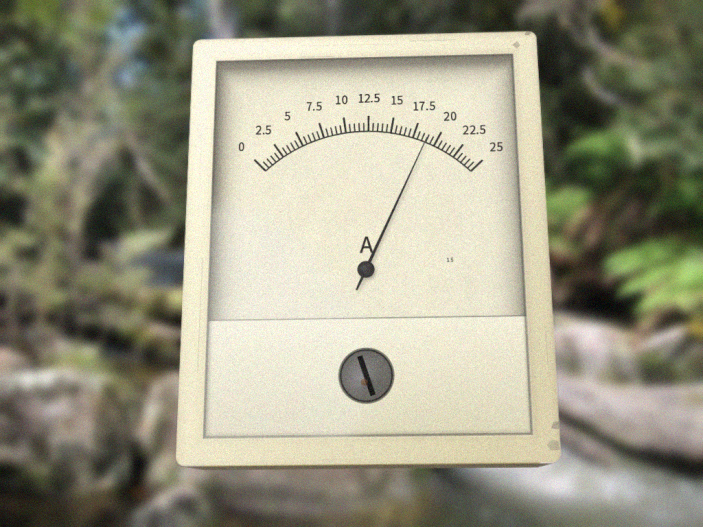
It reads **19** A
